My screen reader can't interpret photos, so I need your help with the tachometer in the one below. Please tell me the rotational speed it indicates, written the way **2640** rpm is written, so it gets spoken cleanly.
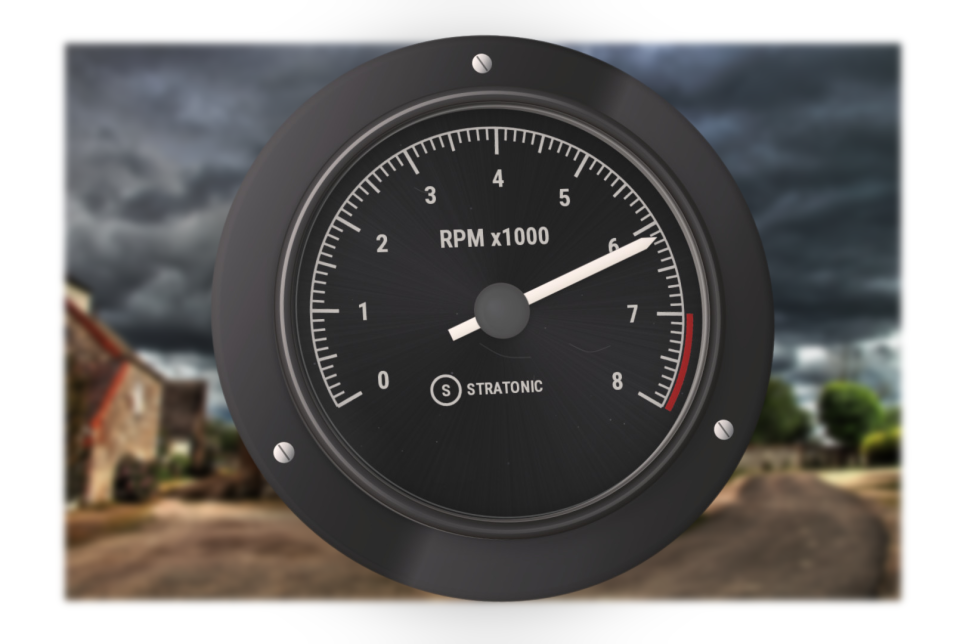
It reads **6150** rpm
